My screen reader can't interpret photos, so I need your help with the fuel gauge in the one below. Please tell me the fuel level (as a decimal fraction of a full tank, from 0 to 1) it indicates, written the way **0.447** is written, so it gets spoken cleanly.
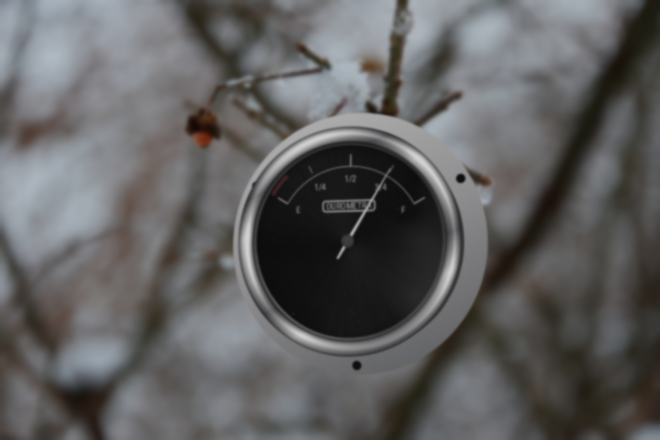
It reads **0.75**
